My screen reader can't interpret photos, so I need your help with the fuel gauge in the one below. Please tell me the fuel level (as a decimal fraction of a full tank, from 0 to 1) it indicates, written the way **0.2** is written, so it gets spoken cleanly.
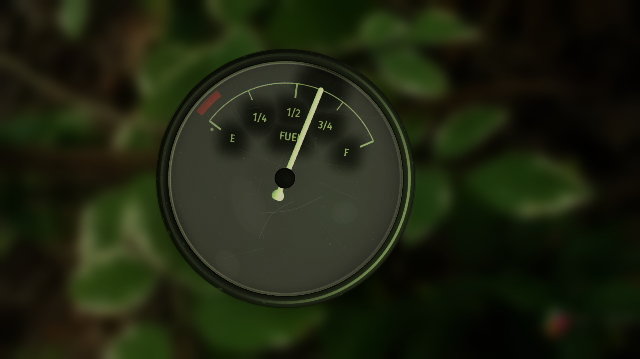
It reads **0.625**
